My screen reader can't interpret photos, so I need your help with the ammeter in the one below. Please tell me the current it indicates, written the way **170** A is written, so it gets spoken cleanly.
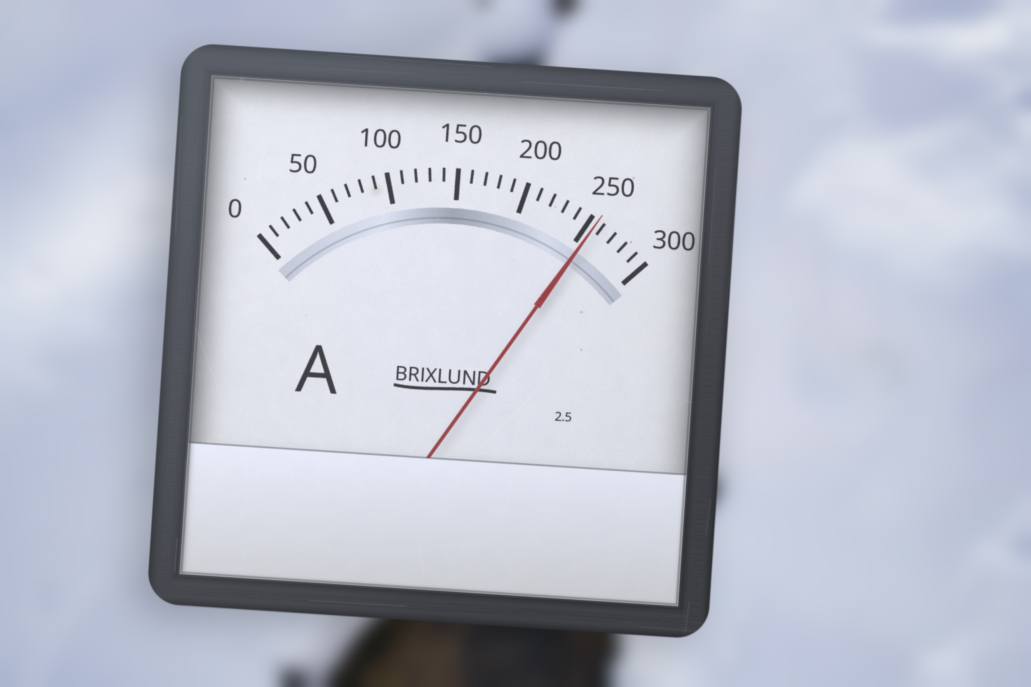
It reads **255** A
